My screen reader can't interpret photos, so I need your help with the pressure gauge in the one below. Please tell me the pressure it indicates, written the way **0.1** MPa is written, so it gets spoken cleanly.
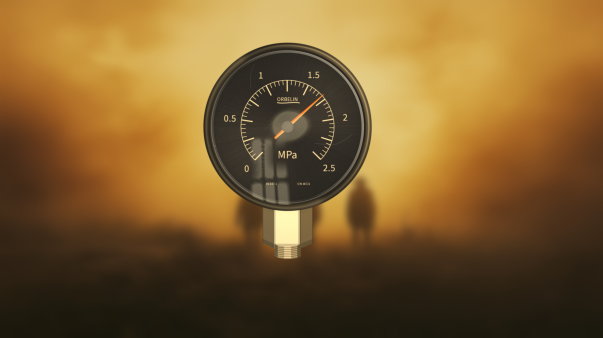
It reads **1.7** MPa
